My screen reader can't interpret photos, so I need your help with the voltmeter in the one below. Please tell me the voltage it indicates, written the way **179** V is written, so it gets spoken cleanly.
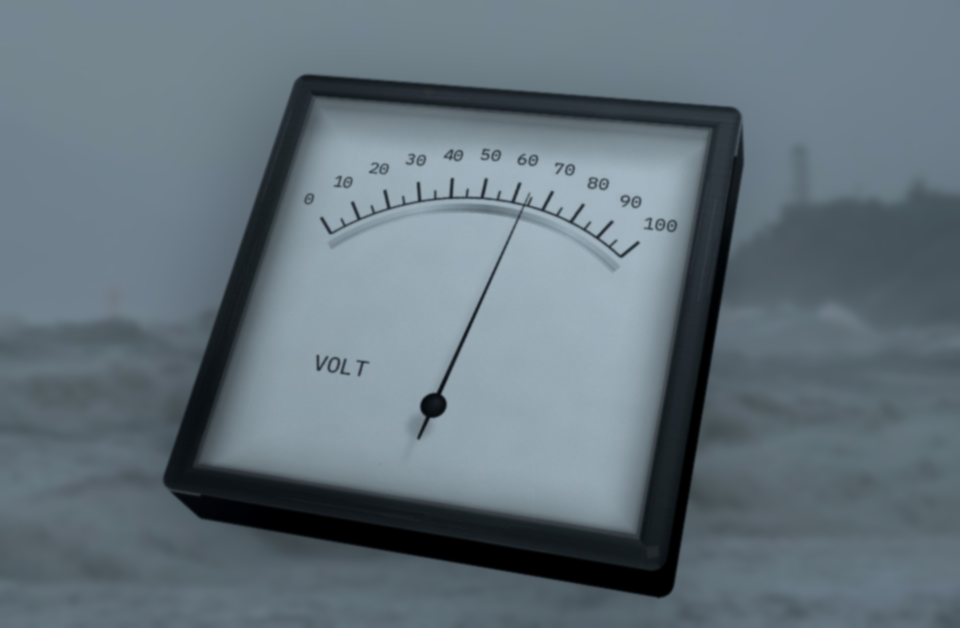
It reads **65** V
